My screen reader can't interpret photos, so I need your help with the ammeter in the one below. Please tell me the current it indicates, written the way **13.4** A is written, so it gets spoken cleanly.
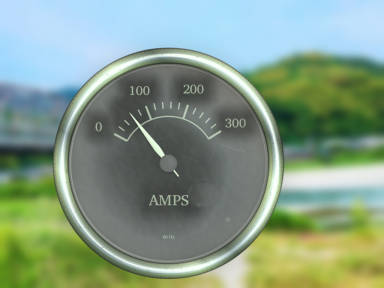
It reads **60** A
